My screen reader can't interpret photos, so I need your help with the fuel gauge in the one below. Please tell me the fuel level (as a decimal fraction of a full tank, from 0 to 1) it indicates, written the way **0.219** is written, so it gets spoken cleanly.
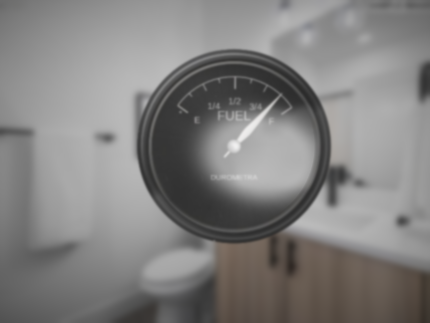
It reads **0.875**
